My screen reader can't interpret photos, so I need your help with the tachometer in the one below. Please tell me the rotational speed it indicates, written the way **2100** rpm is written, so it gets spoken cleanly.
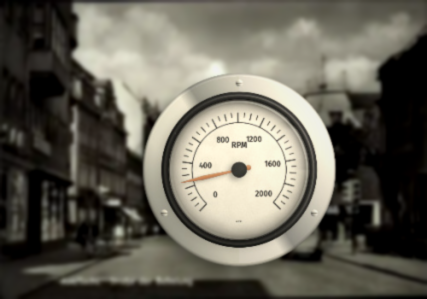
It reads **250** rpm
